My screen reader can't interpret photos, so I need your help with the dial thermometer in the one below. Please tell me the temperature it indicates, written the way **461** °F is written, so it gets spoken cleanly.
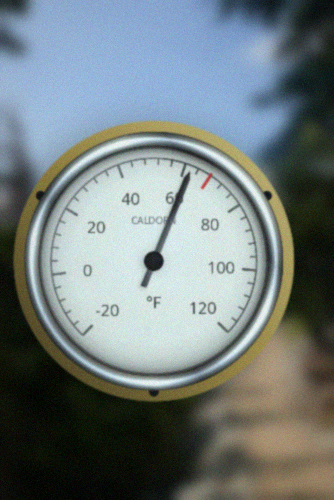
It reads **62** °F
